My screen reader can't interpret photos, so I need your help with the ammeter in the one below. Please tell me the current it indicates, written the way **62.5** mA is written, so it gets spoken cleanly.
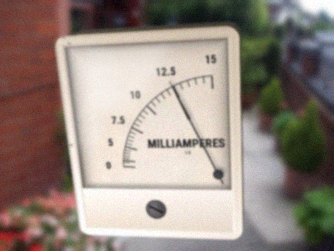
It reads **12.5** mA
